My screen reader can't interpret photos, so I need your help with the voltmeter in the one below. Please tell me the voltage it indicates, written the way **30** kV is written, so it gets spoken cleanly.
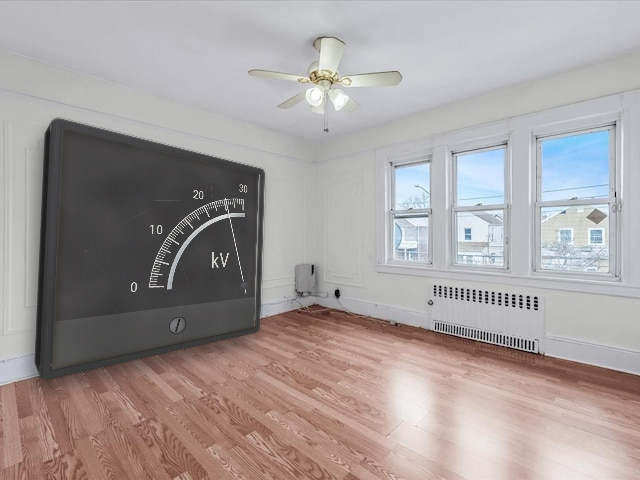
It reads **25** kV
